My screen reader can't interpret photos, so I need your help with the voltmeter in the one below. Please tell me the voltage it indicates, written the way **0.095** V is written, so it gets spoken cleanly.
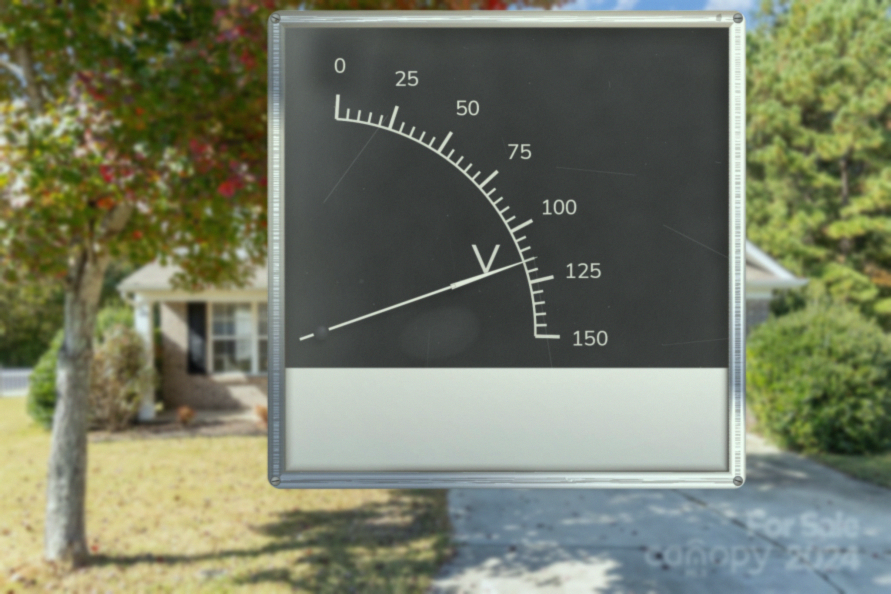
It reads **115** V
